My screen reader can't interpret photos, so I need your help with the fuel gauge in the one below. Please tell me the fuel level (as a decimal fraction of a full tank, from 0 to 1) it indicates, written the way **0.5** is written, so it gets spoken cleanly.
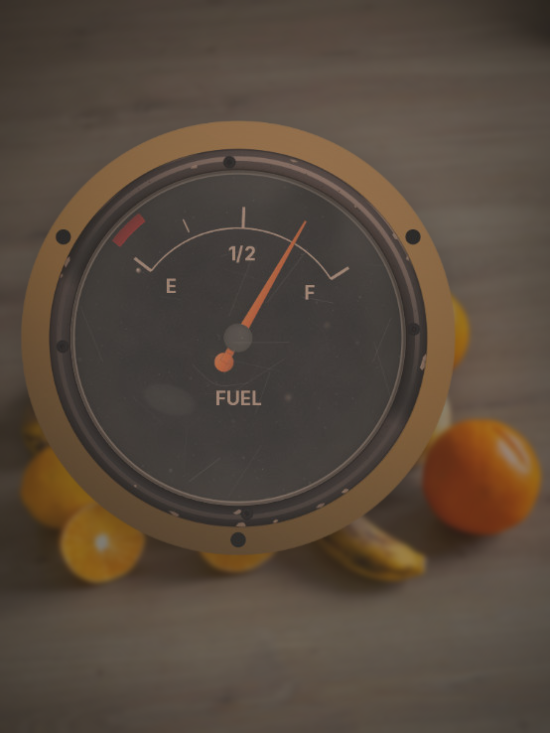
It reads **0.75**
